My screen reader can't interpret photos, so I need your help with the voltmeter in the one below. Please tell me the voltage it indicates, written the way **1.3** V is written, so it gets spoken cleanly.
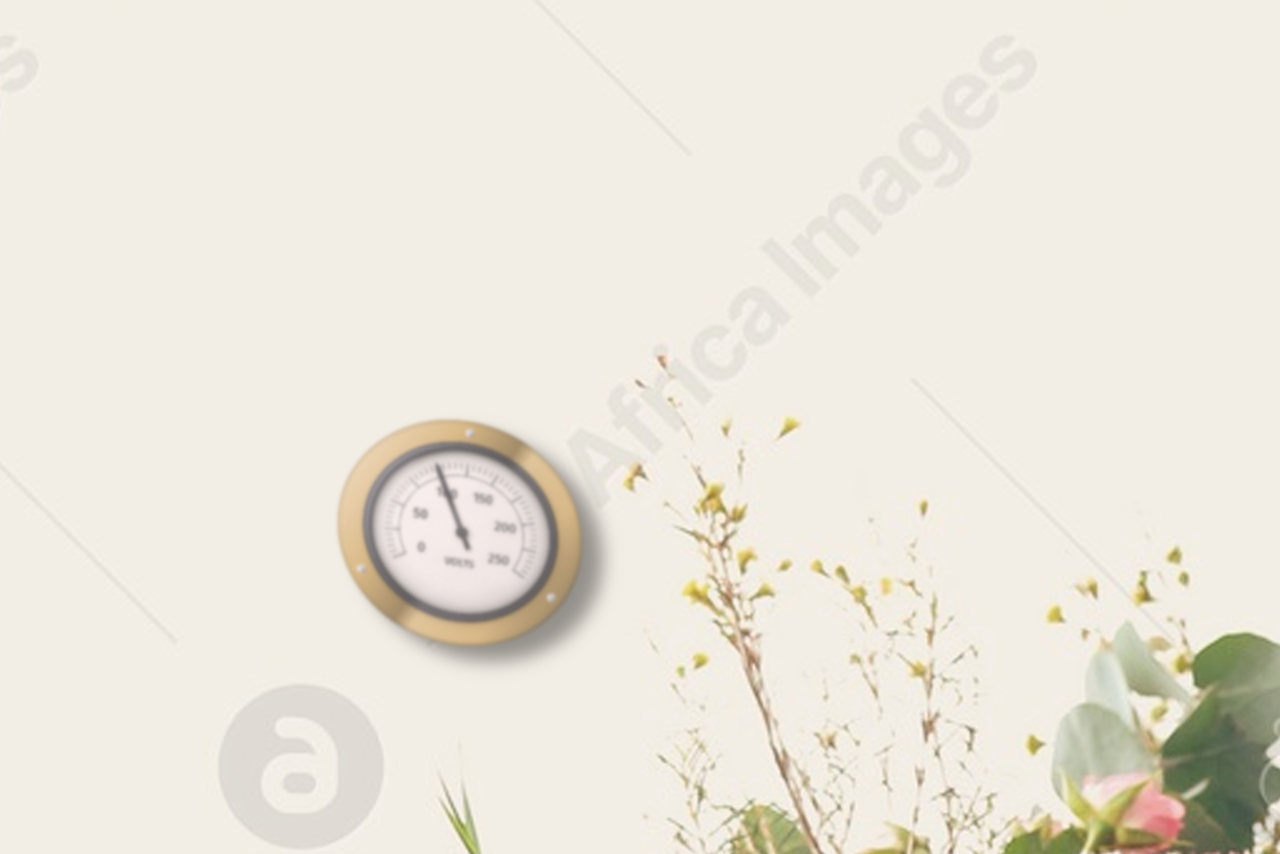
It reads **100** V
